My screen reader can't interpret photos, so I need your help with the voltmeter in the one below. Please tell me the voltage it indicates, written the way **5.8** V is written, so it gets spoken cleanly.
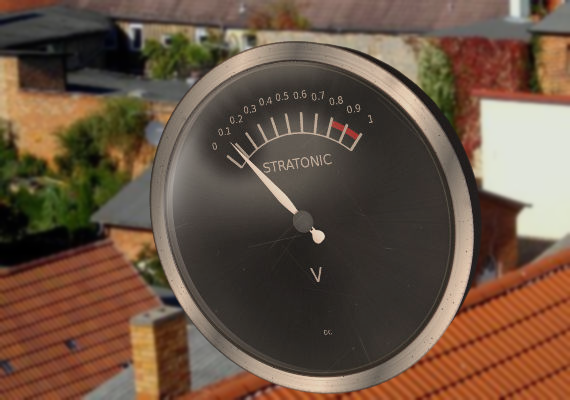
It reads **0.1** V
